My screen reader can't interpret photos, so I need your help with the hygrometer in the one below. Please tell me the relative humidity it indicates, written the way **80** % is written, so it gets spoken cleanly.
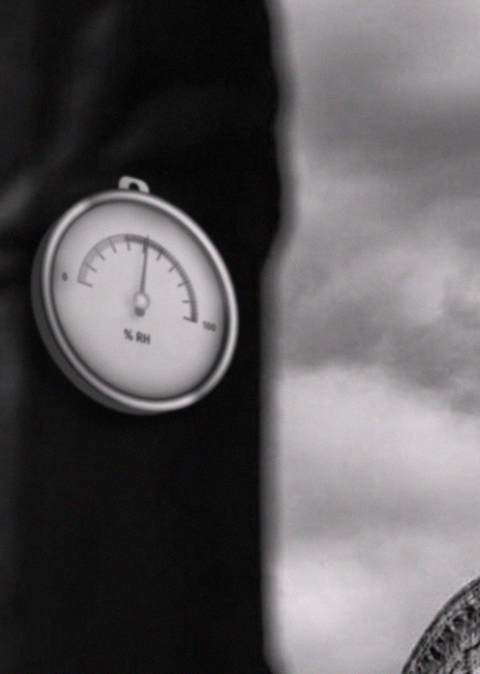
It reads **50** %
